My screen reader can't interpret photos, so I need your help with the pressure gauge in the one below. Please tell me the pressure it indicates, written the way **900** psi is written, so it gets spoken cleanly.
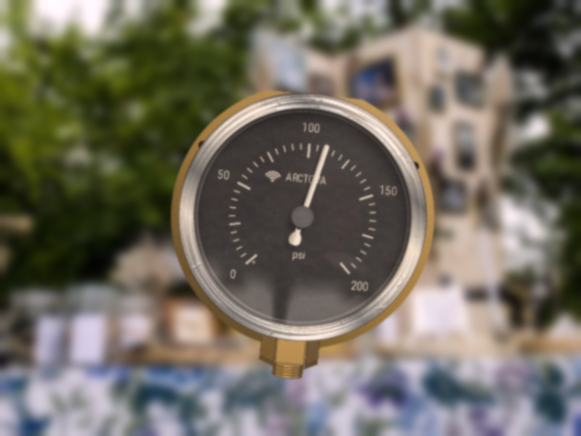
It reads **110** psi
